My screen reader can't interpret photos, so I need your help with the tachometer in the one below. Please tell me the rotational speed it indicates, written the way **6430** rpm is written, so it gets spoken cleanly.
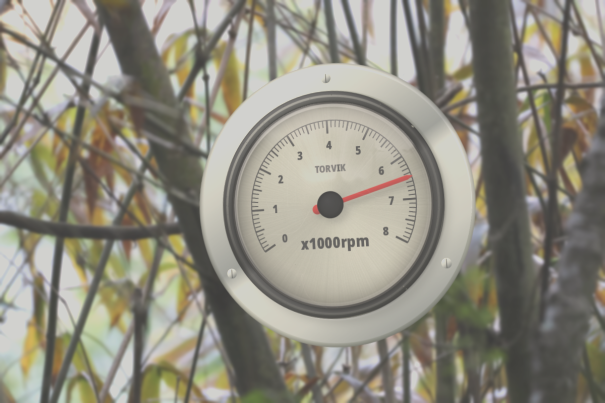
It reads **6500** rpm
